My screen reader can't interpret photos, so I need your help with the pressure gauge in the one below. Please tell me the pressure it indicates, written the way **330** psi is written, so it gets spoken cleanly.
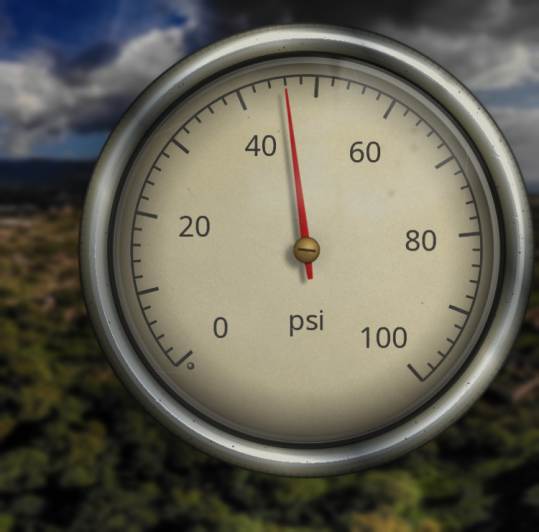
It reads **46** psi
